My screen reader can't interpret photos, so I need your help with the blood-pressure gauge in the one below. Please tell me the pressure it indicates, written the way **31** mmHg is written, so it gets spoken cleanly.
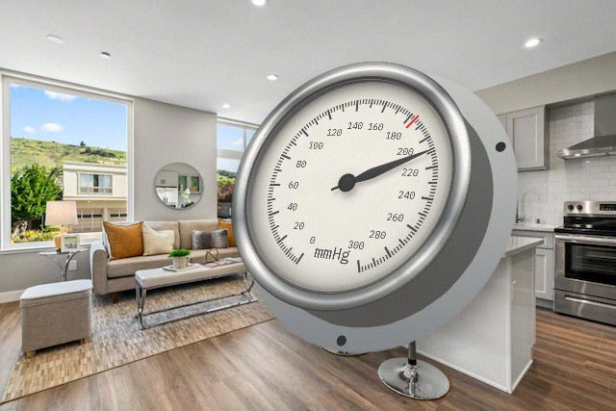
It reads **210** mmHg
